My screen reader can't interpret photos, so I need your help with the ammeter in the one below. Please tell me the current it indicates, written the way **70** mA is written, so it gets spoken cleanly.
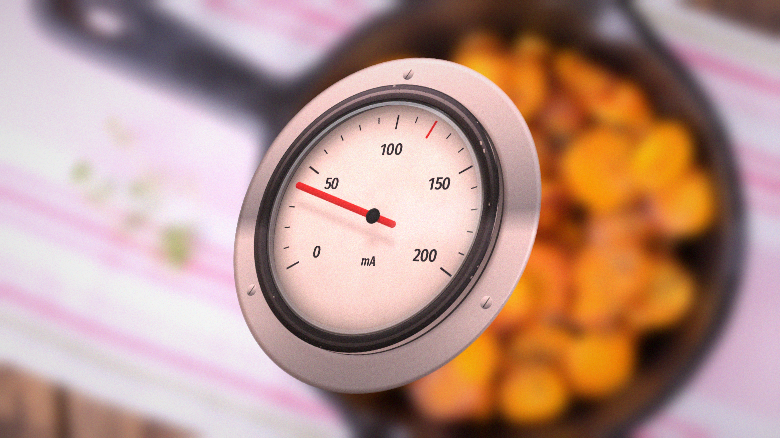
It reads **40** mA
